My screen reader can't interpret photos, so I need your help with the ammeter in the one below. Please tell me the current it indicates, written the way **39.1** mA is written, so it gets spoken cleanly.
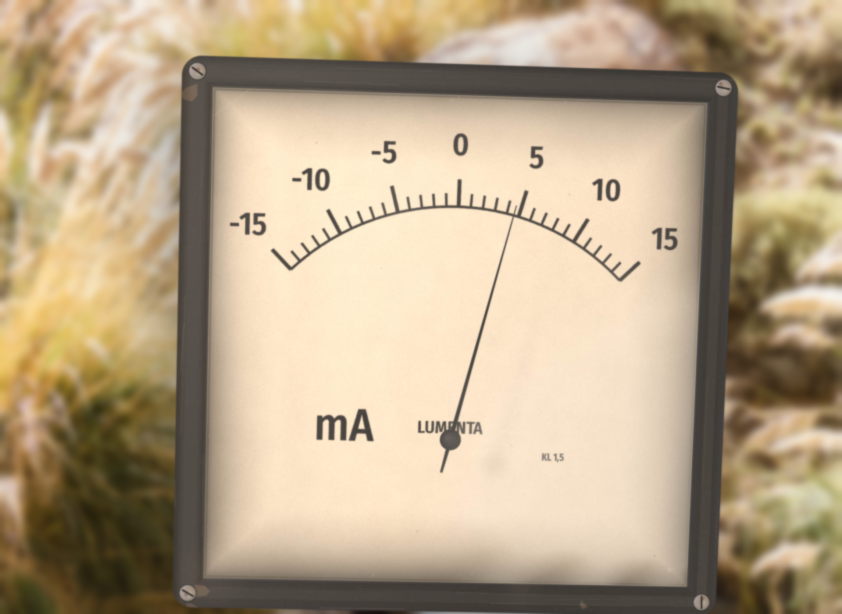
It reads **4.5** mA
